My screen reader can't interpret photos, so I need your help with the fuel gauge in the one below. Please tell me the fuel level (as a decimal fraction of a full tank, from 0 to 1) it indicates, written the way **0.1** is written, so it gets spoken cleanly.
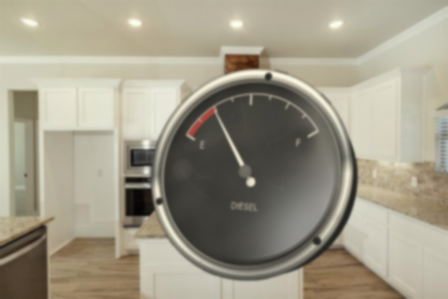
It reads **0.25**
